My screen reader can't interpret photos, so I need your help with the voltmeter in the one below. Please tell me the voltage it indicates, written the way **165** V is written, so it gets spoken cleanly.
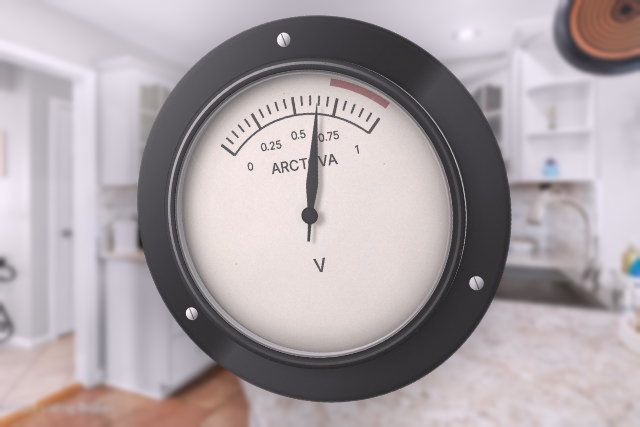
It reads **0.65** V
